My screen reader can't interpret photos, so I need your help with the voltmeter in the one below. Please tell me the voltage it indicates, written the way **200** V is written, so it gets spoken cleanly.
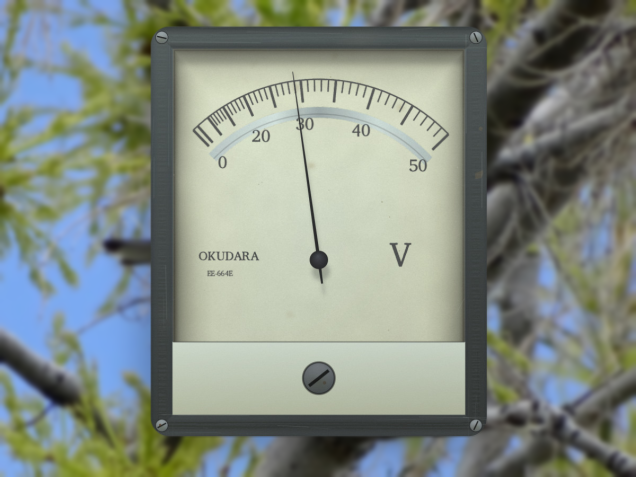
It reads **29** V
